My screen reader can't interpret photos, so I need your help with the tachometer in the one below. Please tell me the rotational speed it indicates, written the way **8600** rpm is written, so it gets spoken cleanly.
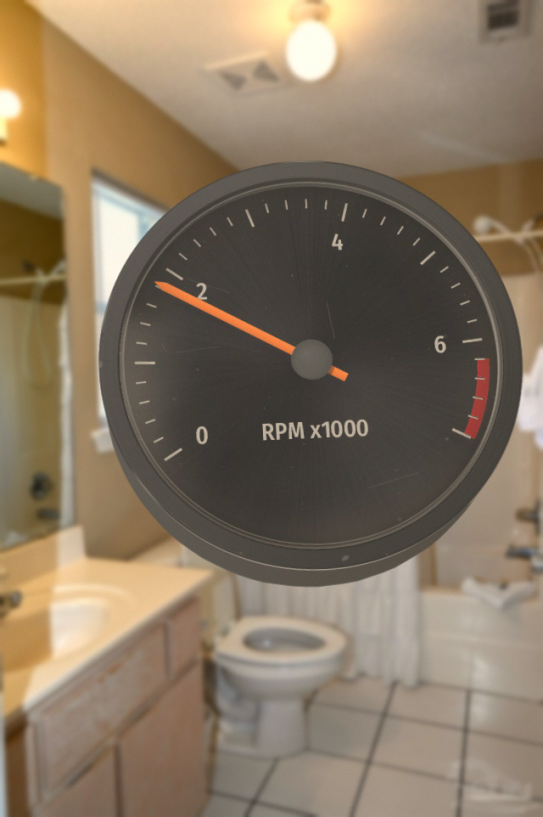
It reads **1800** rpm
